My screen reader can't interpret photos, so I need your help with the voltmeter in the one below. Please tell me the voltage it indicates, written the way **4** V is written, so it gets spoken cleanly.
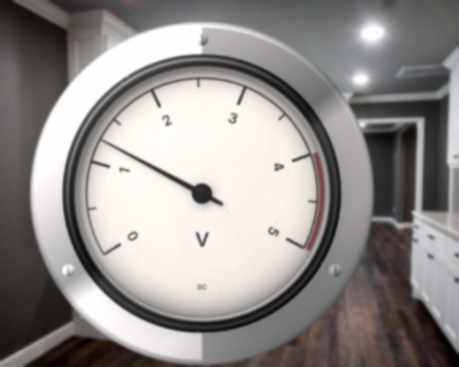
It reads **1.25** V
